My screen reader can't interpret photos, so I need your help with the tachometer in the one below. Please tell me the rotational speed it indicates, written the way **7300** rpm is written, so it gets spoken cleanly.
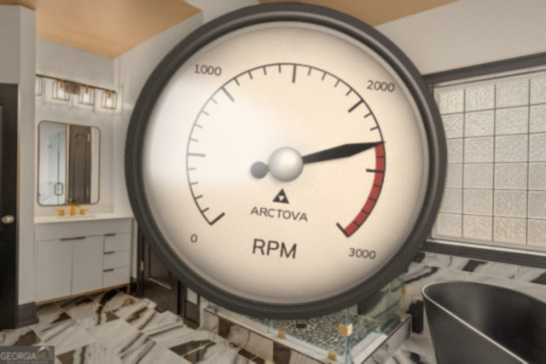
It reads **2300** rpm
